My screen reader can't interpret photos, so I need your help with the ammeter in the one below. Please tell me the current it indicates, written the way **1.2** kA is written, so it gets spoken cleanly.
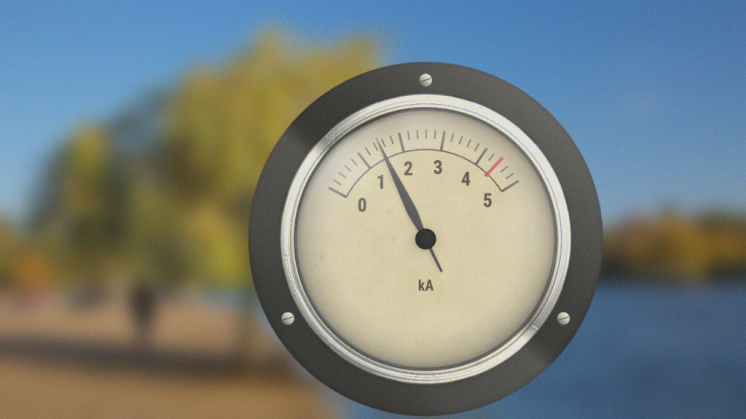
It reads **1.5** kA
